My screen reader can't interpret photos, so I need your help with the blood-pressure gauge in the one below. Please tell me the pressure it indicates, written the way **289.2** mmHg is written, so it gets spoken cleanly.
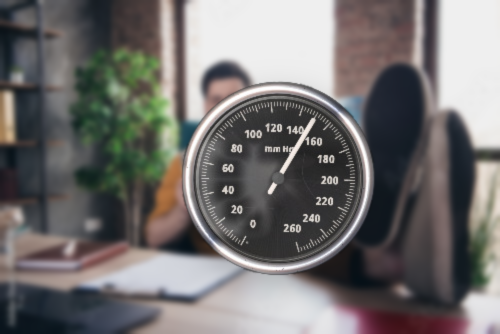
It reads **150** mmHg
